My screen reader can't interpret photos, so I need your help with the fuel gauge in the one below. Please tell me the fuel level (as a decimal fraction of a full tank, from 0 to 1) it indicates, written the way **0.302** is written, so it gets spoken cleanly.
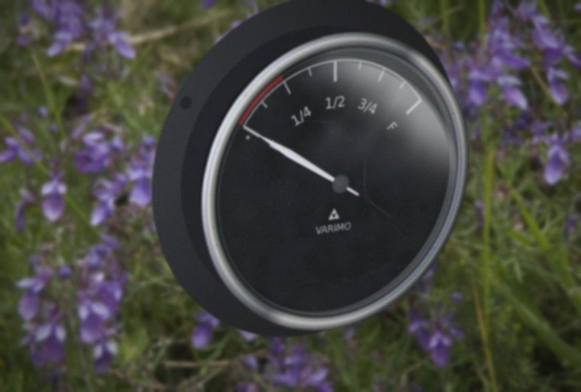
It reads **0**
